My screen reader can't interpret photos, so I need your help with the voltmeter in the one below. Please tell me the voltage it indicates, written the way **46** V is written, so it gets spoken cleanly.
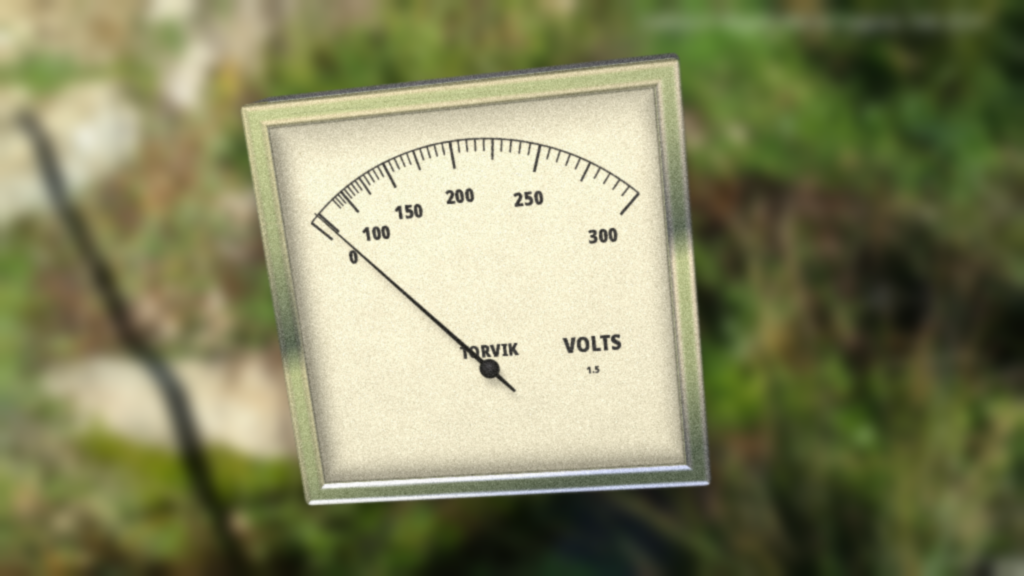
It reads **50** V
